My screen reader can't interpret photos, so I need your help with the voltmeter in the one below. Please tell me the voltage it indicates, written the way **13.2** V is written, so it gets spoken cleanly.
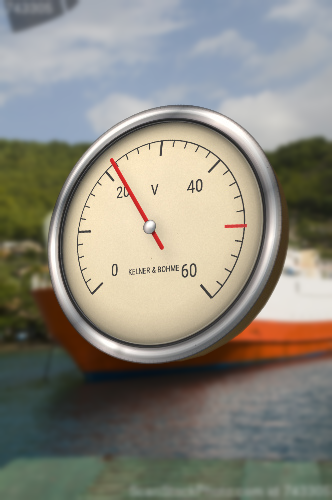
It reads **22** V
